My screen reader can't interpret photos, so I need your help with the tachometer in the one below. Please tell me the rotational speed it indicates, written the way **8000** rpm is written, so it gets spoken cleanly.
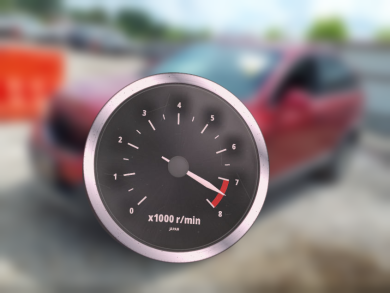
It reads **7500** rpm
